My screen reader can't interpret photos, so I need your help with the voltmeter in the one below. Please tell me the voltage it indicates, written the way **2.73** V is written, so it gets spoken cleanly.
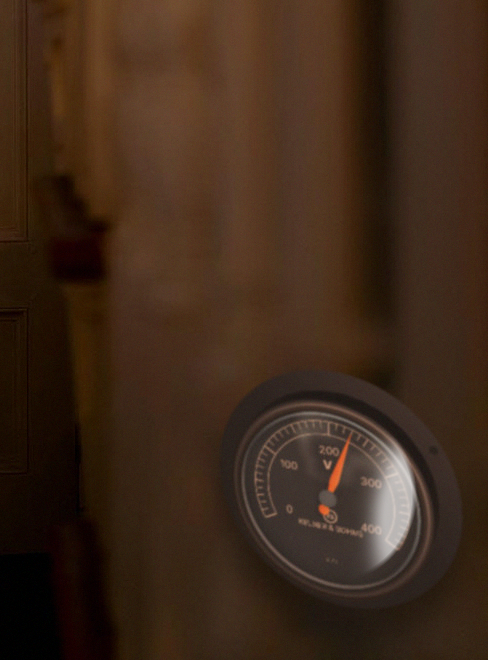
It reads **230** V
